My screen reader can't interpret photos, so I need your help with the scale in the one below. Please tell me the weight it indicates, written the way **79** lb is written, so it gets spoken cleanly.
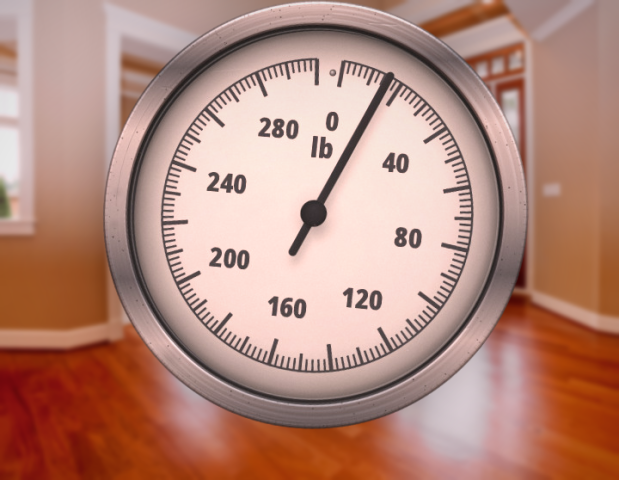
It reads **16** lb
